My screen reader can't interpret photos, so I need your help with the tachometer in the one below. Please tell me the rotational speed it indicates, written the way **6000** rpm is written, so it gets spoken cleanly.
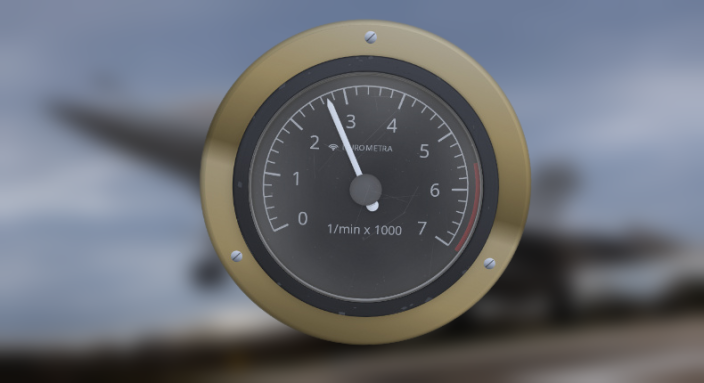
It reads **2700** rpm
